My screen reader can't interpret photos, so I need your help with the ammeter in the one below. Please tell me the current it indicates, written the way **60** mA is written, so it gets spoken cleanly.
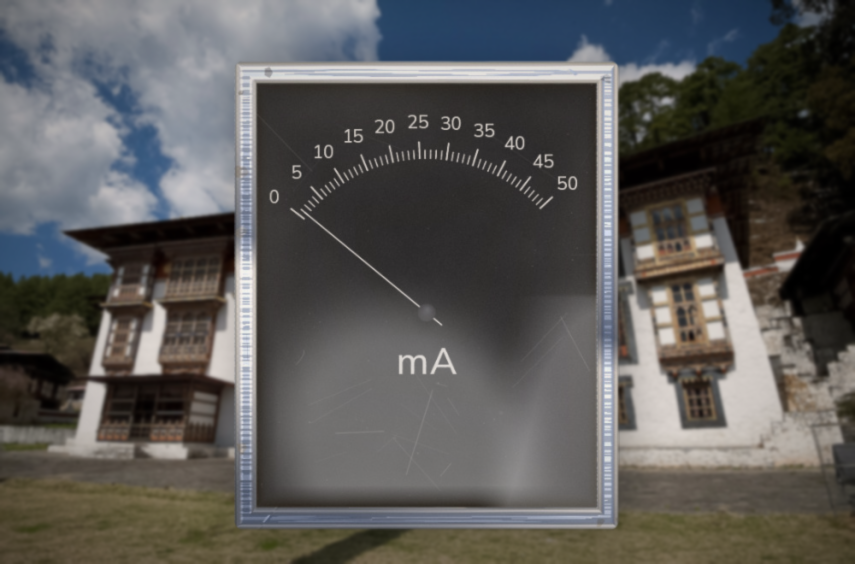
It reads **1** mA
